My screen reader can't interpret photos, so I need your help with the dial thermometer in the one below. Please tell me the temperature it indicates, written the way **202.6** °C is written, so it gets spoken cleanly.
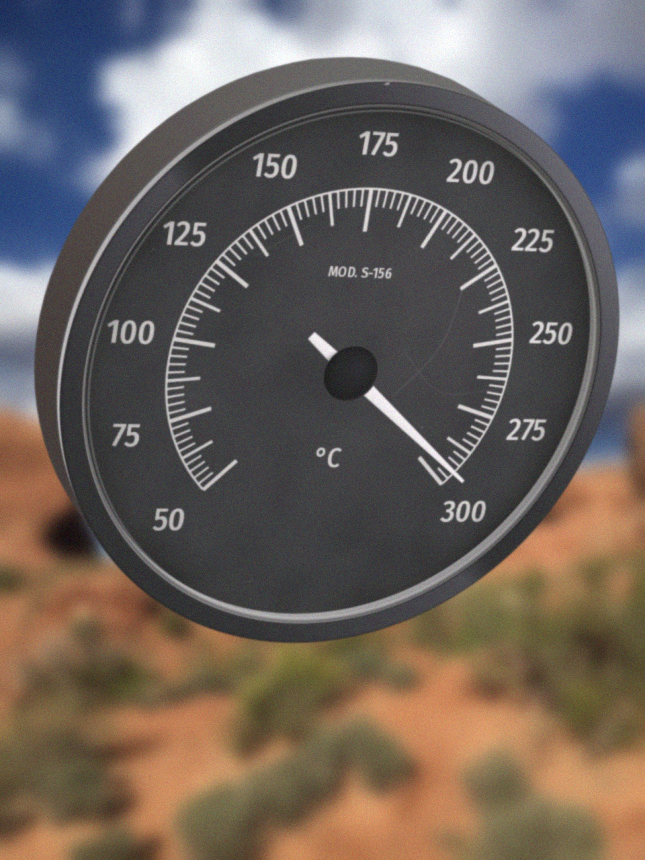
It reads **295** °C
